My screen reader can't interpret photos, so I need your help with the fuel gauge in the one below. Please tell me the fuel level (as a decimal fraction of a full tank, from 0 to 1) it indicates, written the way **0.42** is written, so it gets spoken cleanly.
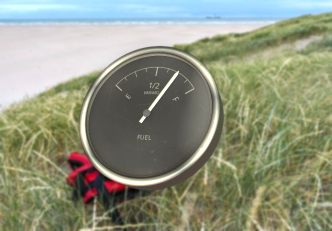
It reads **0.75**
